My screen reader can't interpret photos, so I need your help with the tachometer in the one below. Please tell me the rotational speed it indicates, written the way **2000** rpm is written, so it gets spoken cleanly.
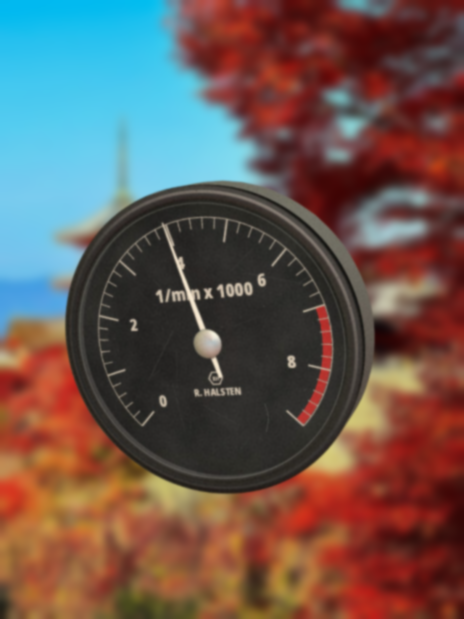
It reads **4000** rpm
